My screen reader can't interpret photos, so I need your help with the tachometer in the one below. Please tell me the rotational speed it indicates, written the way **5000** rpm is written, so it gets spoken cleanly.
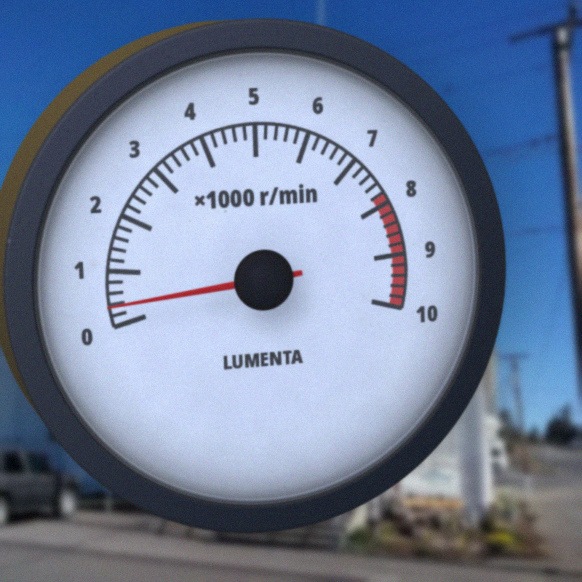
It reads **400** rpm
